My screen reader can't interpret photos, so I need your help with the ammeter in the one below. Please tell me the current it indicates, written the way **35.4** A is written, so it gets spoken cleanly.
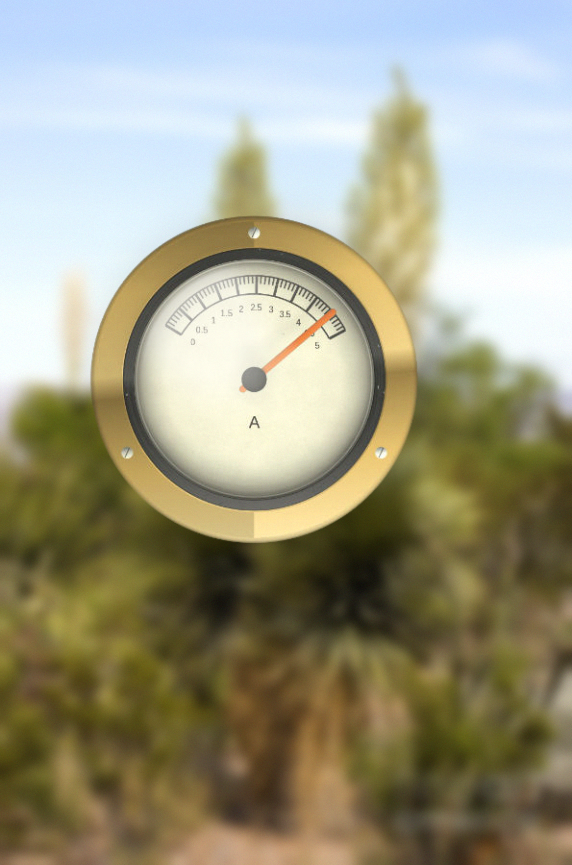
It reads **4.5** A
